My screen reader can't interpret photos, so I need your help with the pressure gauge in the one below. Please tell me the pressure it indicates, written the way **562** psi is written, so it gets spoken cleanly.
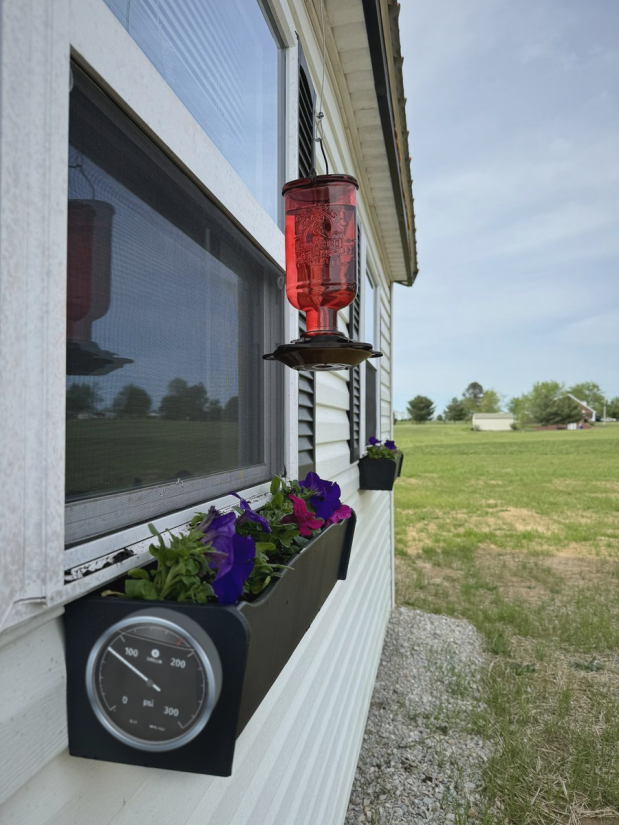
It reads **80** psi
